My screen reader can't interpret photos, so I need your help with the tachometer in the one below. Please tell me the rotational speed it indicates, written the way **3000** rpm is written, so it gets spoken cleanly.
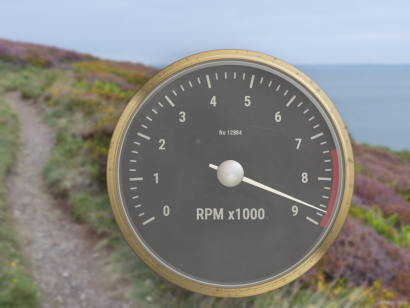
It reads **8700** rpm
